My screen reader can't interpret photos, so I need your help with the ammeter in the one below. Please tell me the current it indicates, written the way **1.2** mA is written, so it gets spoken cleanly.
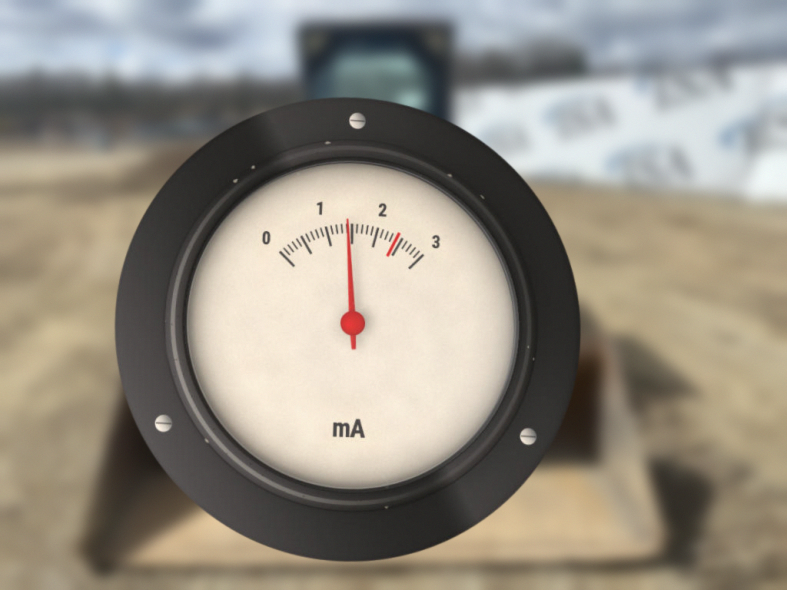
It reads **1.4** mA
